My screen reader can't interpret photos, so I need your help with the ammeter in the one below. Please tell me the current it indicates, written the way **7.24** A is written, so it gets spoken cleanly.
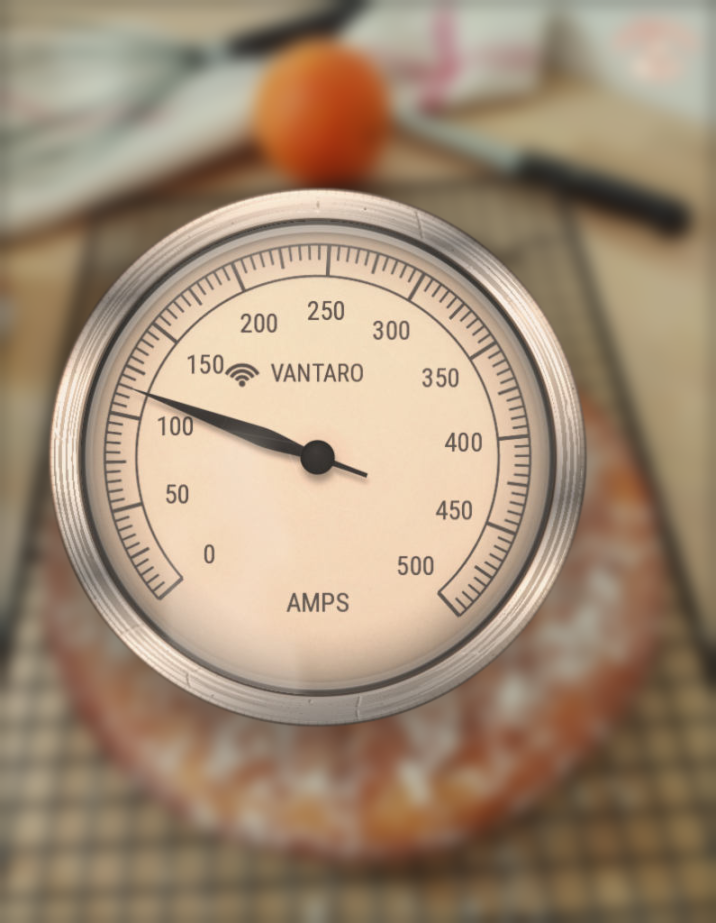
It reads **115** A
